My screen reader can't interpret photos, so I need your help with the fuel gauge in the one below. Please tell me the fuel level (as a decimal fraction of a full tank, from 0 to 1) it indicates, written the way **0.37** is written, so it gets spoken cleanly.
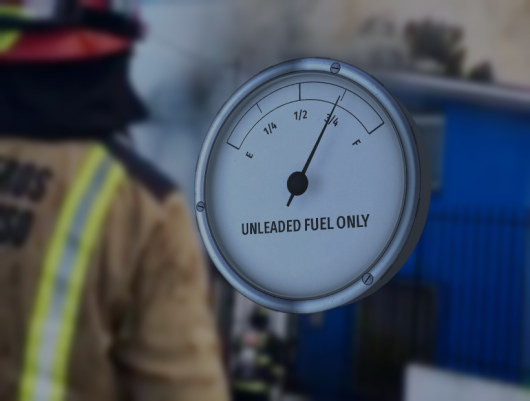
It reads **0.75**
